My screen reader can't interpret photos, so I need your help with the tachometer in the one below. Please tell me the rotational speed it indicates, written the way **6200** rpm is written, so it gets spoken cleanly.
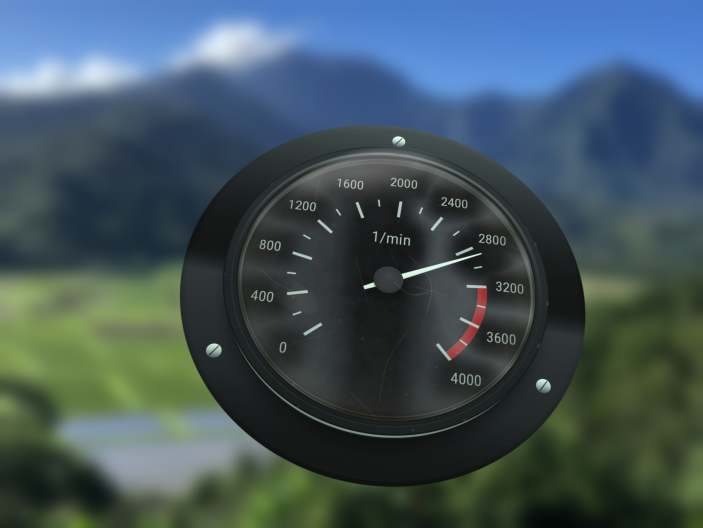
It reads **2900** rpm
